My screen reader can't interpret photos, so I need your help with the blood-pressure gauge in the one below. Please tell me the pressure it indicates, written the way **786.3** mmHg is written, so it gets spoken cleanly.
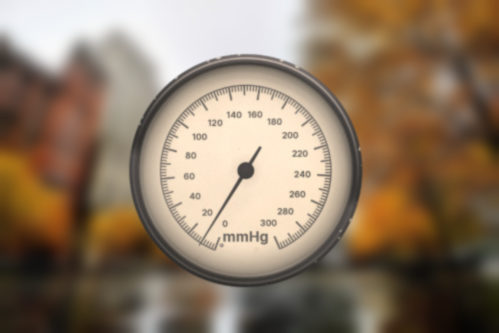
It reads **10** mmHg
